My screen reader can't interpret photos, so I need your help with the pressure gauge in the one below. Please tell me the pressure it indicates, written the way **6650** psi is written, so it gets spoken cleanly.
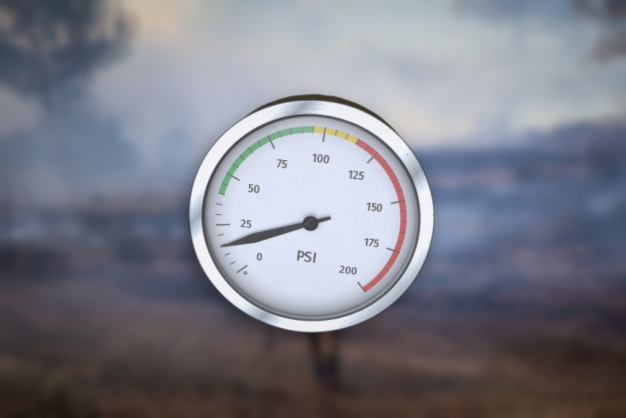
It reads **15** psi
